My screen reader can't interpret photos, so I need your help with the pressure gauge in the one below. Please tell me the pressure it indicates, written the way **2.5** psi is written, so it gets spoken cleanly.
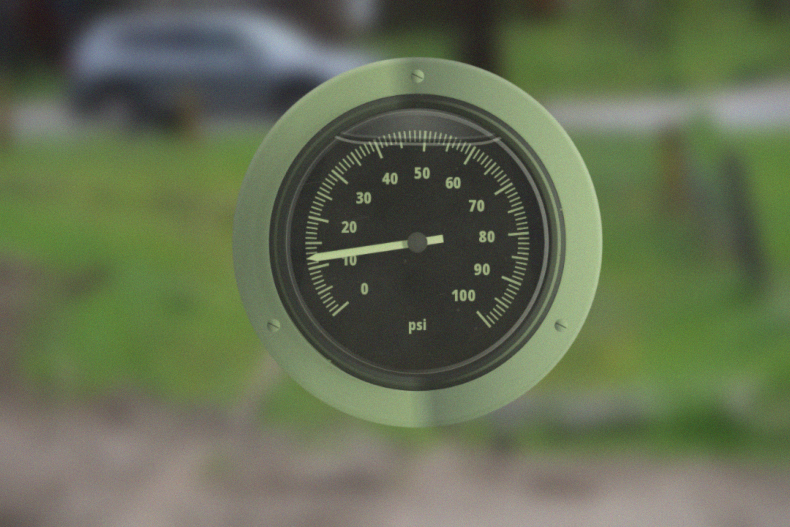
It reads **12** psi
